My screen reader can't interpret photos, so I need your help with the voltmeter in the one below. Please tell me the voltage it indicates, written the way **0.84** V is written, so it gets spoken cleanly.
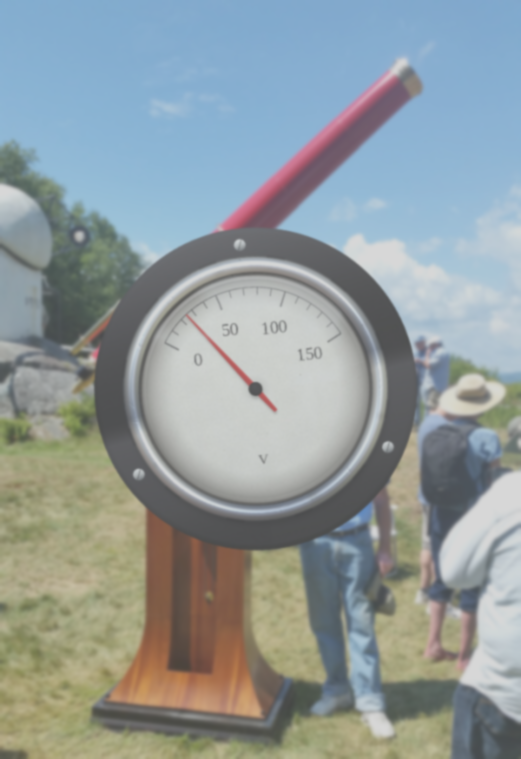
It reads **25** V
